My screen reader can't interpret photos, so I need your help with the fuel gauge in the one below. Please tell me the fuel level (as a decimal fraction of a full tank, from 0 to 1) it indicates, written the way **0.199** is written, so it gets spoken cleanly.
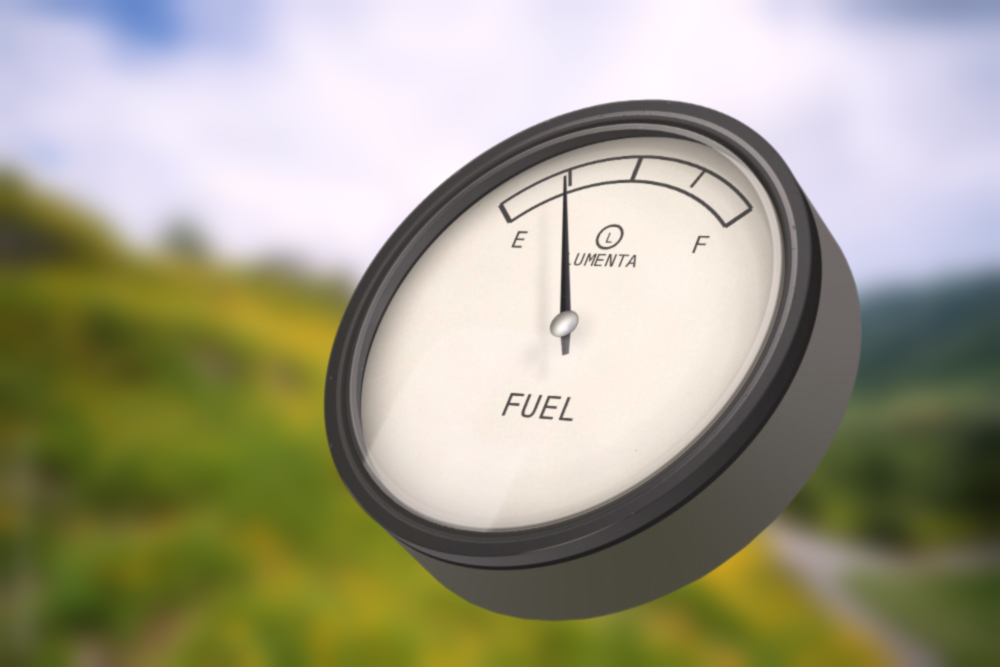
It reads **0.25**
